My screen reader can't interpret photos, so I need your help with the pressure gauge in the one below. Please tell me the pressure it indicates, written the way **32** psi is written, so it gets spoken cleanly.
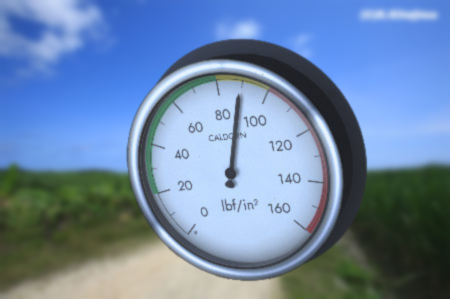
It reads **90** psi
